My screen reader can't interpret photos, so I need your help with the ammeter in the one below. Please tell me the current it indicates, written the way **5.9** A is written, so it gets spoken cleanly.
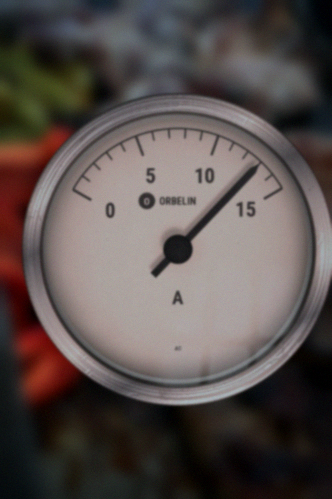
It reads **13** A
